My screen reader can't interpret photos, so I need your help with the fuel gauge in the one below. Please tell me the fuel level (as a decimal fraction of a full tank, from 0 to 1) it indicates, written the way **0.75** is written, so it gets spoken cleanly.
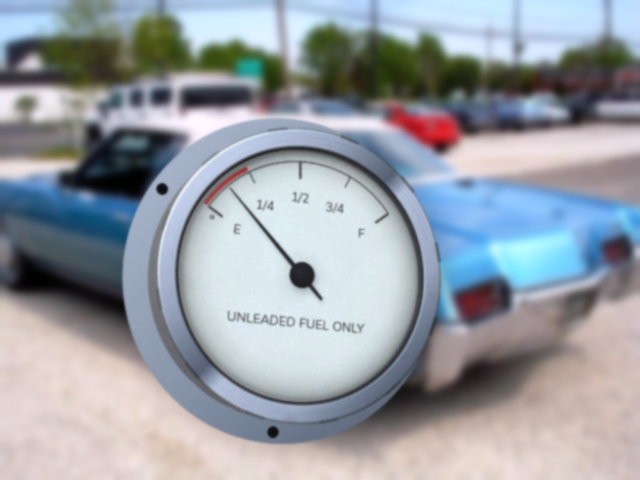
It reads **0.125**
